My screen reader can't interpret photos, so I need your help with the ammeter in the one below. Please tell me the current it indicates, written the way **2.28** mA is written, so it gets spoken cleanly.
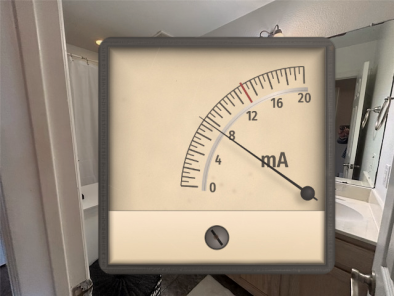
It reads **7.5** mA
